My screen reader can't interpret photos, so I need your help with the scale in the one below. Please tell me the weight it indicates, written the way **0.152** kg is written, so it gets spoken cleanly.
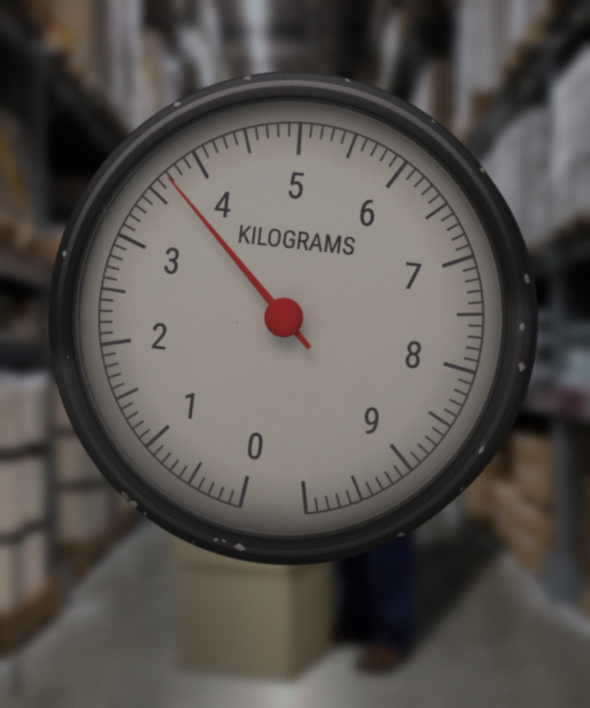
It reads **3.7** kg
